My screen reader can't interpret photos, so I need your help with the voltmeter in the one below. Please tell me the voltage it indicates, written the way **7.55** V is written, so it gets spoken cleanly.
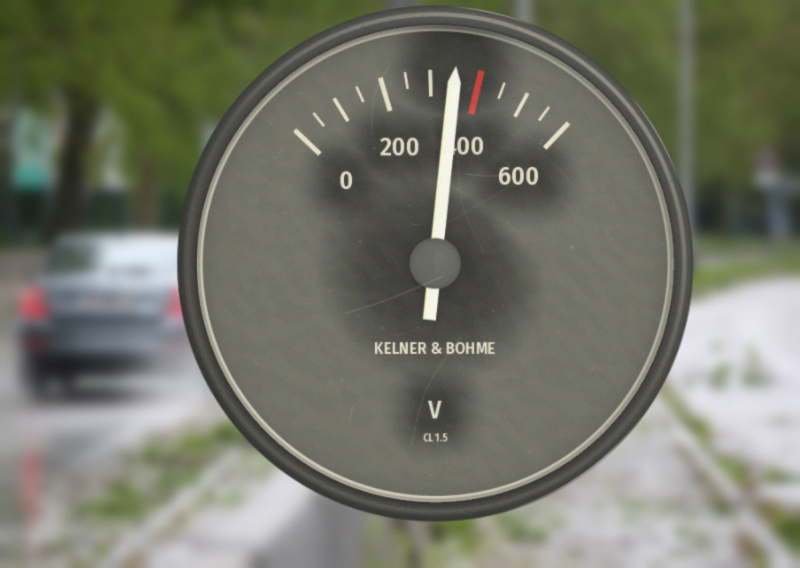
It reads **350** V
